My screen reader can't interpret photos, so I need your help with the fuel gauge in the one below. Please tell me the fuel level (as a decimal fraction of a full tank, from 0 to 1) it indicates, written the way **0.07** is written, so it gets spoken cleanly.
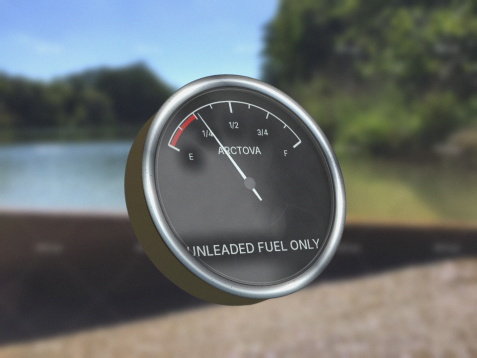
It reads **0.25**
